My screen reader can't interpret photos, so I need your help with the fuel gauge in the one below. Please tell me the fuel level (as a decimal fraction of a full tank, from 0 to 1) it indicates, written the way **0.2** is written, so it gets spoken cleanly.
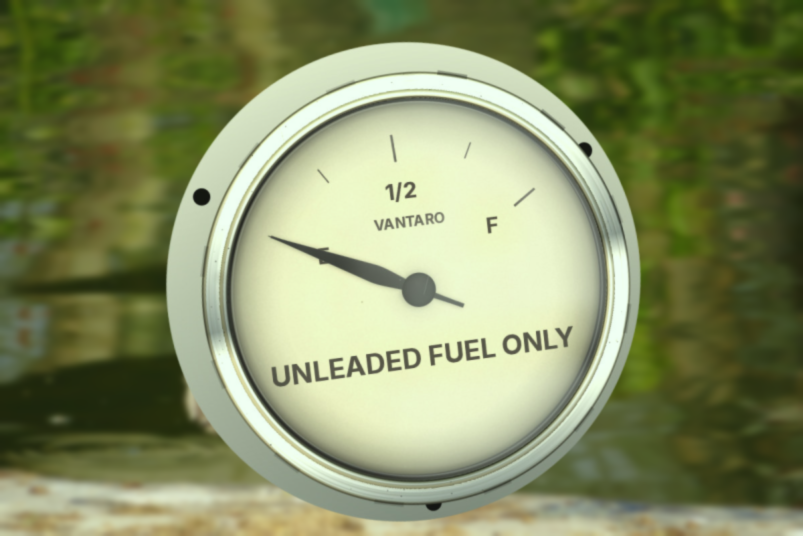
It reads **0**
